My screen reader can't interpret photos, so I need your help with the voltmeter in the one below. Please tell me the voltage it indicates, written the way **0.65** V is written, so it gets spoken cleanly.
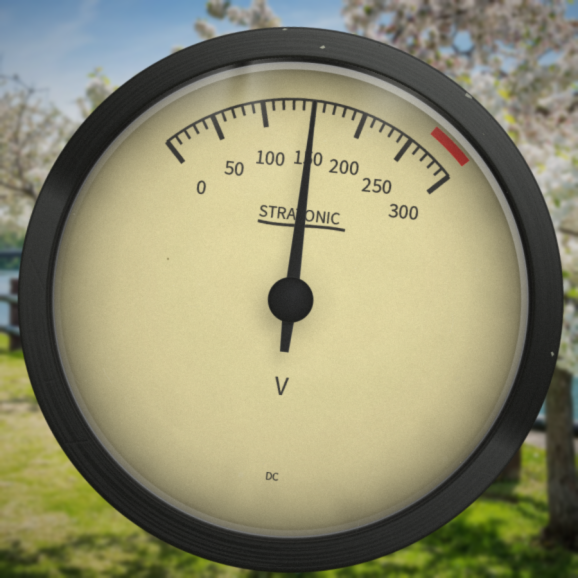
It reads **150** V
